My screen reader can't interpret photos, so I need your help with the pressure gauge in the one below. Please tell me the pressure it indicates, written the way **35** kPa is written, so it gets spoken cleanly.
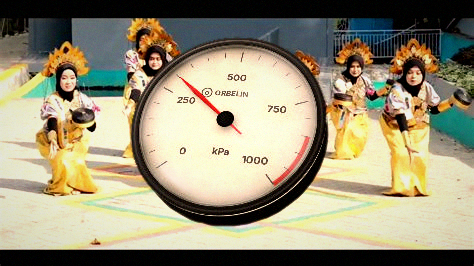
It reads **300** kPa
